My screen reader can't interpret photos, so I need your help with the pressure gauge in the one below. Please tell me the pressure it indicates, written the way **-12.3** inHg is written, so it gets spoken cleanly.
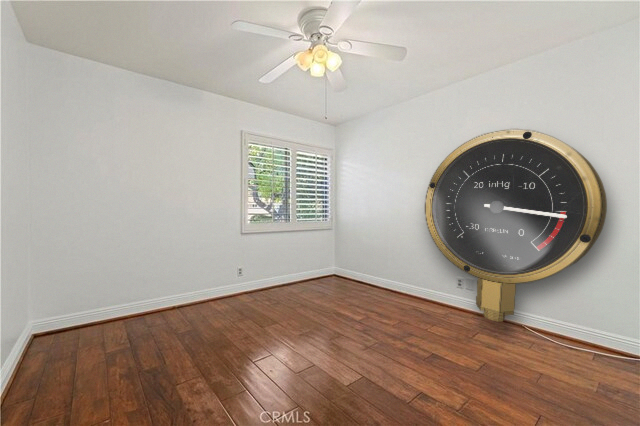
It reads **-4.5** inHg
